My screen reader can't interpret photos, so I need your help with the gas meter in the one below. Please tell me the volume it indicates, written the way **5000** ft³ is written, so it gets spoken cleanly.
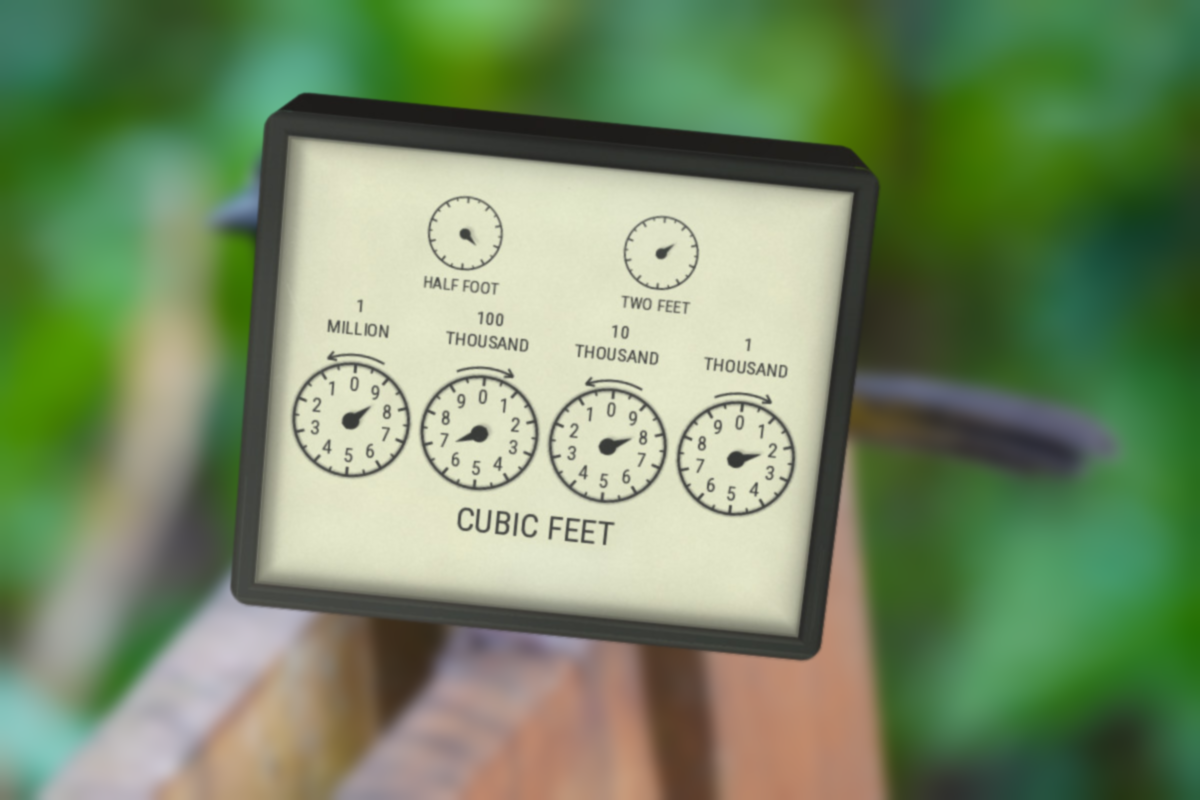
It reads **868200** ft³
